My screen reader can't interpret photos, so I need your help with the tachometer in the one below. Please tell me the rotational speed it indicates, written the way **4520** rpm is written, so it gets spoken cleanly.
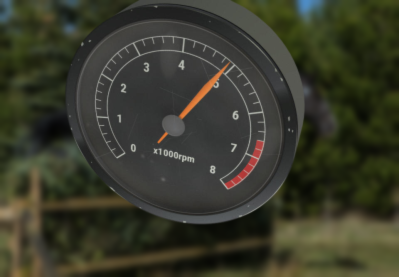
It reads **4900** rpm
